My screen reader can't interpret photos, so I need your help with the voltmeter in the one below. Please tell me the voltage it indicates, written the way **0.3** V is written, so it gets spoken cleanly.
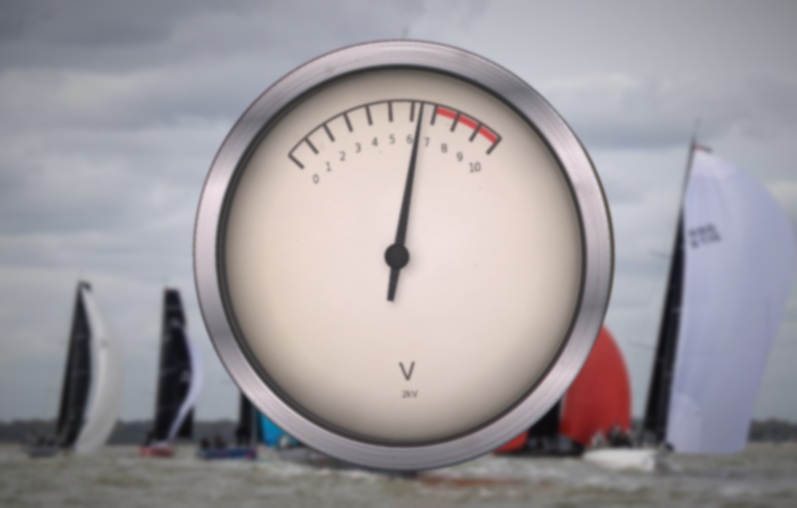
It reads **6.5** V
